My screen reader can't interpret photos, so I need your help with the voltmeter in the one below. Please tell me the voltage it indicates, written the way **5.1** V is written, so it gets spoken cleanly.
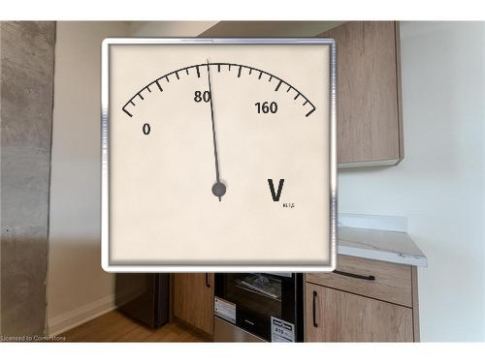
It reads **90** V
